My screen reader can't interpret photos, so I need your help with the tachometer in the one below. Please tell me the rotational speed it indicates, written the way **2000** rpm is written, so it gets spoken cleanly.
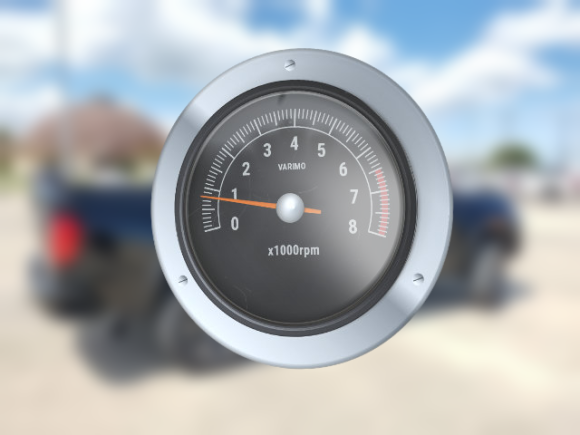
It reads **800** rpm
